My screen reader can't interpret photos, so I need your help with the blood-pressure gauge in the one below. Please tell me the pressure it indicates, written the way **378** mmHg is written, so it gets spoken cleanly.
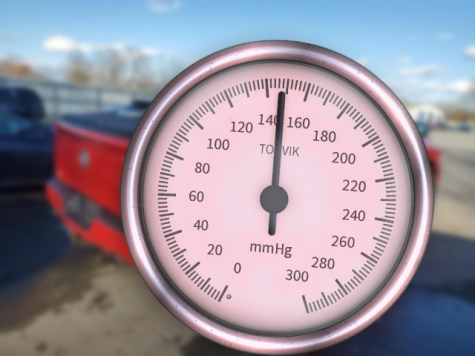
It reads **148** mmHg
